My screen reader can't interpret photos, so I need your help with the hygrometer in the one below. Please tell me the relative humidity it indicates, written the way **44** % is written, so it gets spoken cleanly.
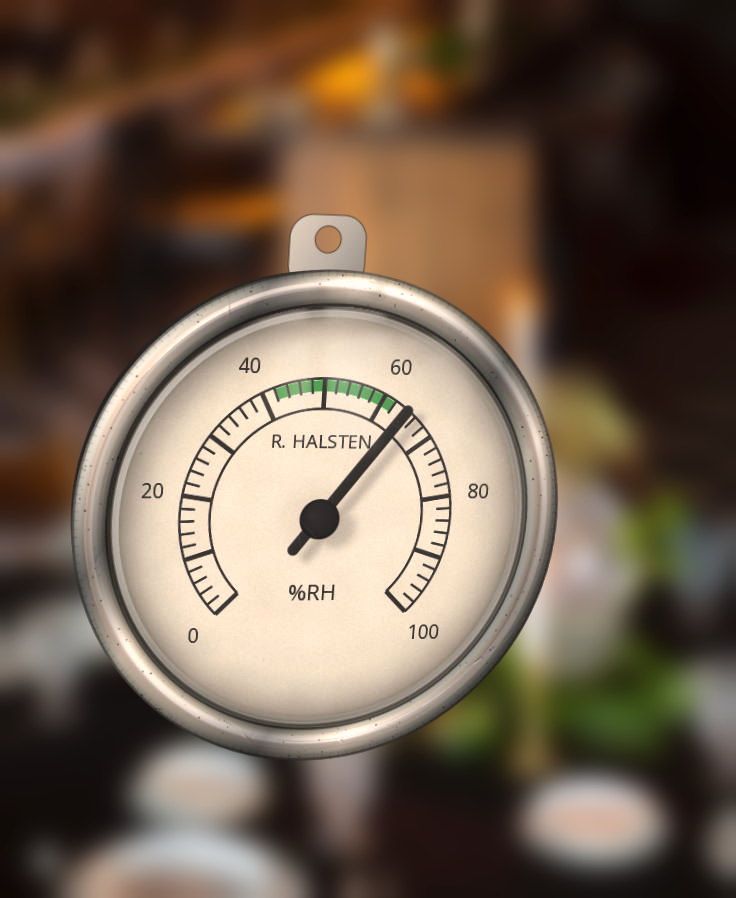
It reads **64** %
